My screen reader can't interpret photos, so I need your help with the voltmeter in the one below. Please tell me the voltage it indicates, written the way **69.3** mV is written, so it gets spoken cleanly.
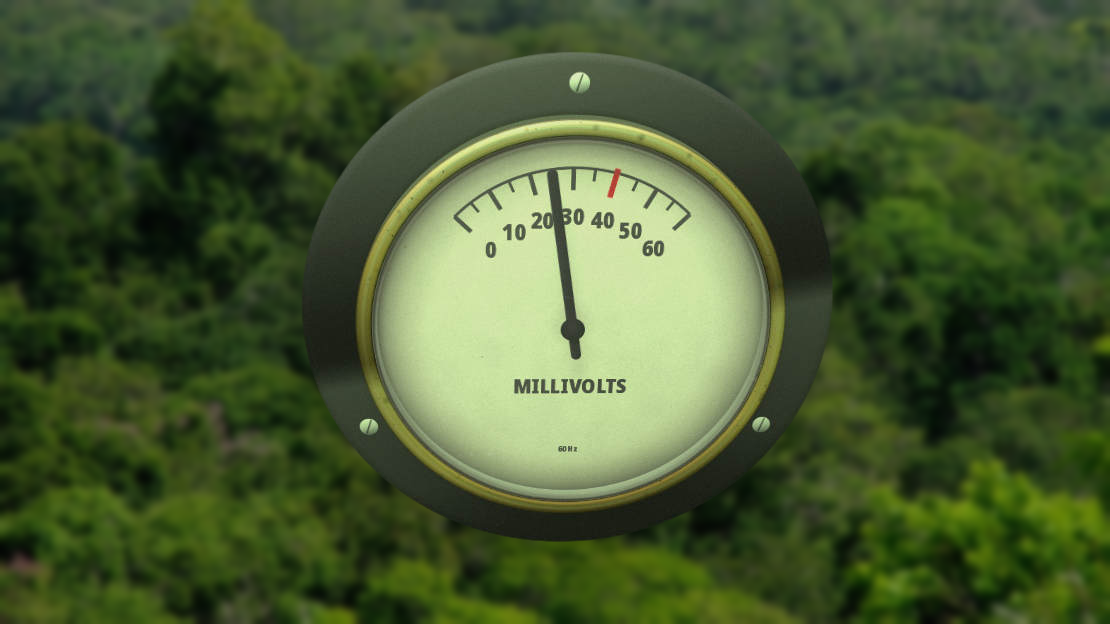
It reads **25** mV
